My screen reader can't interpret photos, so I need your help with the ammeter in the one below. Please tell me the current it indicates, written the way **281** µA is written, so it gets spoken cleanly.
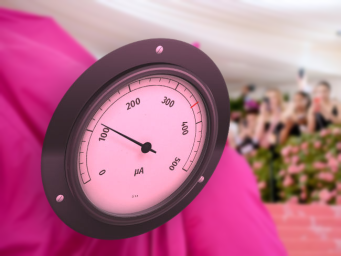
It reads **120** µA
